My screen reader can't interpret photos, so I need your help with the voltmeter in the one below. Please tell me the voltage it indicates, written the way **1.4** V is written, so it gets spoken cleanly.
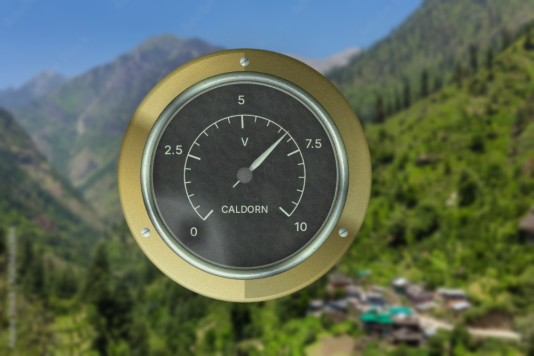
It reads **6.75** V
